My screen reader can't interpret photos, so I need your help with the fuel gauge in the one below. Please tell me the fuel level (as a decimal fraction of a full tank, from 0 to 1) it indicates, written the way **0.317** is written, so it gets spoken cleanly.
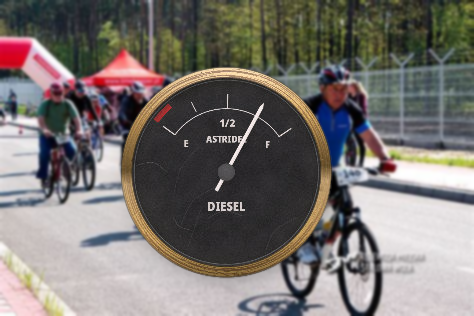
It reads **0.75**
